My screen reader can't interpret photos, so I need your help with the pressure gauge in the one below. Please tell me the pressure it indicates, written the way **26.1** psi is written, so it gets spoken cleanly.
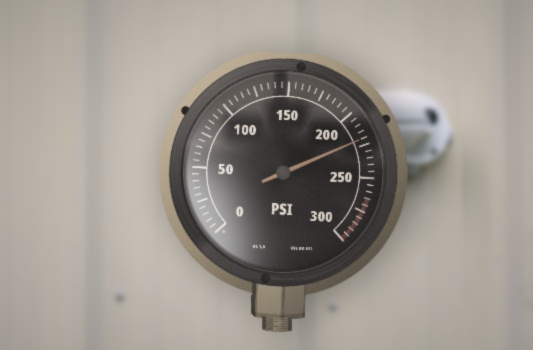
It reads **220** psi
